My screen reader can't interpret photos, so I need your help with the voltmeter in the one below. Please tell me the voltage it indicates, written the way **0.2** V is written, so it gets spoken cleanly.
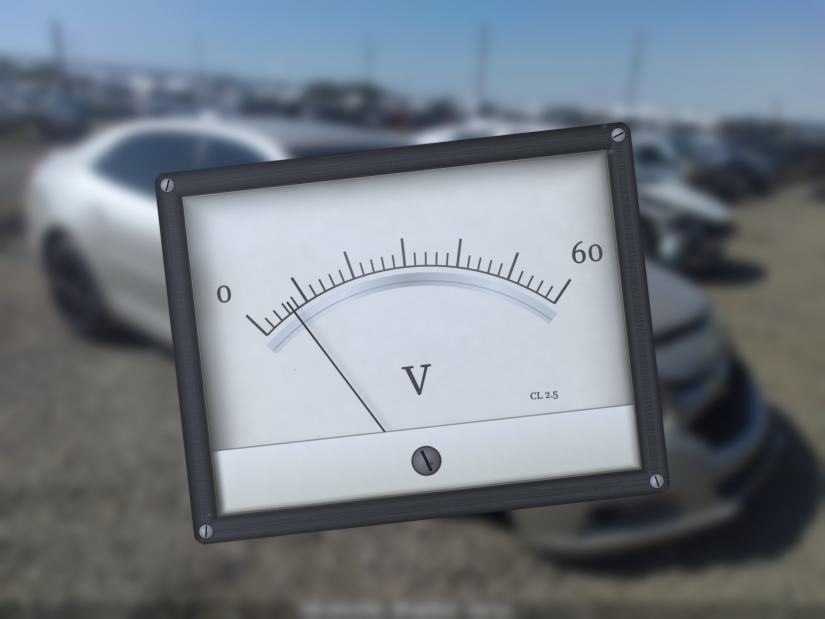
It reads **7** V
